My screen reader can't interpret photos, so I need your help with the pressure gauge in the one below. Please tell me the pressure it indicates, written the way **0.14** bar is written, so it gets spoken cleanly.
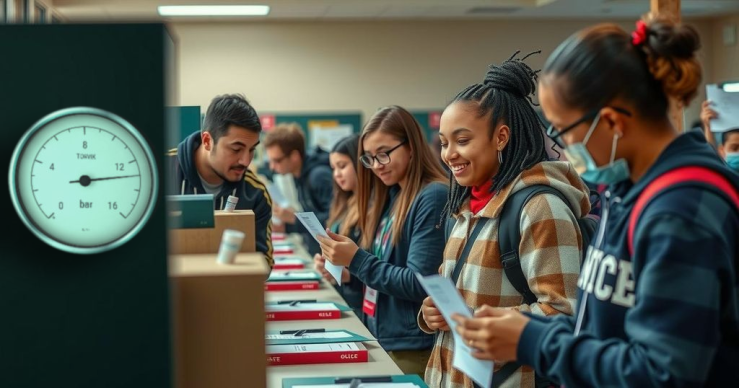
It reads **13** bar
